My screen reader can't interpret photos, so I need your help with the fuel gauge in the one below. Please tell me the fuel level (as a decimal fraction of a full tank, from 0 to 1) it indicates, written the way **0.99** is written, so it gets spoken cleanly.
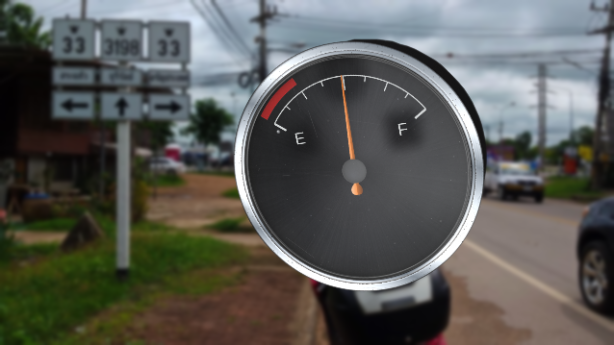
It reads **0.5**
